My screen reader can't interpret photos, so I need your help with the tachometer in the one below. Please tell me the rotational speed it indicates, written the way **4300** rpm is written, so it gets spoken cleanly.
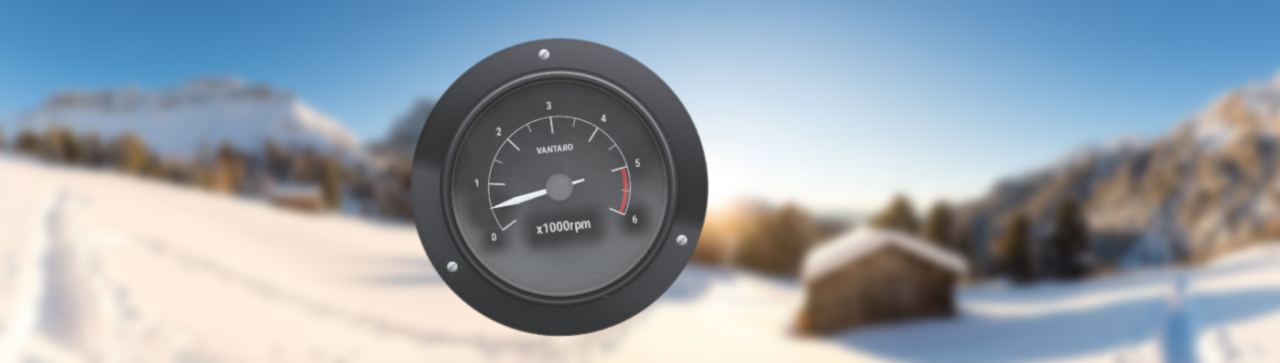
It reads **500** rpm
